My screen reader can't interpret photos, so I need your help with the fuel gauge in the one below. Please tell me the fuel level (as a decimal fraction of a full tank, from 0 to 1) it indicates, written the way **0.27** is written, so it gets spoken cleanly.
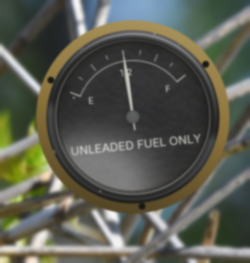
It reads **0.5**
